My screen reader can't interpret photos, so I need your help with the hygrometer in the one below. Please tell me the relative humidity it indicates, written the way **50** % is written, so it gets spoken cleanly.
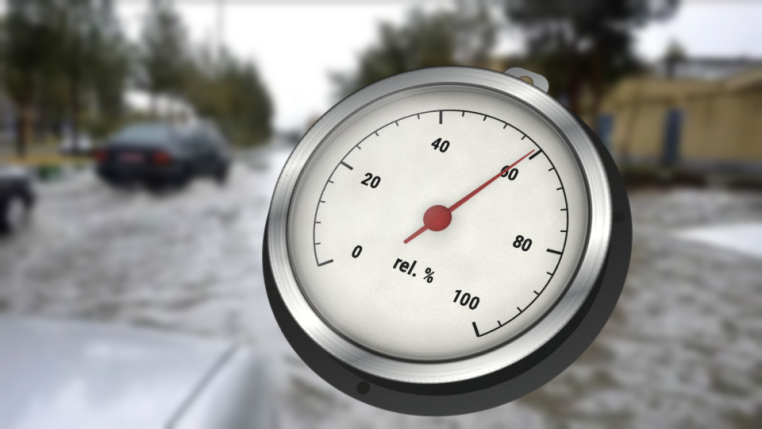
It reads **60** %
